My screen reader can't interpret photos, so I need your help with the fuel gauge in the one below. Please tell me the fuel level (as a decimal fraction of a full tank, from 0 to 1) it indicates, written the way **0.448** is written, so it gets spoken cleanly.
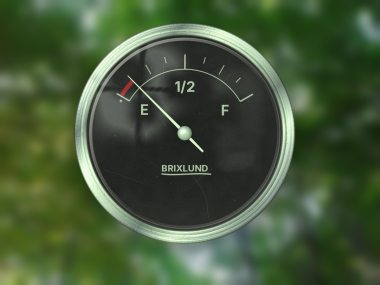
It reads **0.125**
